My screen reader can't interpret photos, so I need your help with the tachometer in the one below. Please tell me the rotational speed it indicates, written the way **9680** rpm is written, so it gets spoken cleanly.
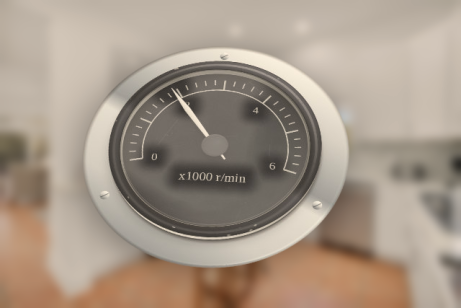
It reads **1900** rpm
